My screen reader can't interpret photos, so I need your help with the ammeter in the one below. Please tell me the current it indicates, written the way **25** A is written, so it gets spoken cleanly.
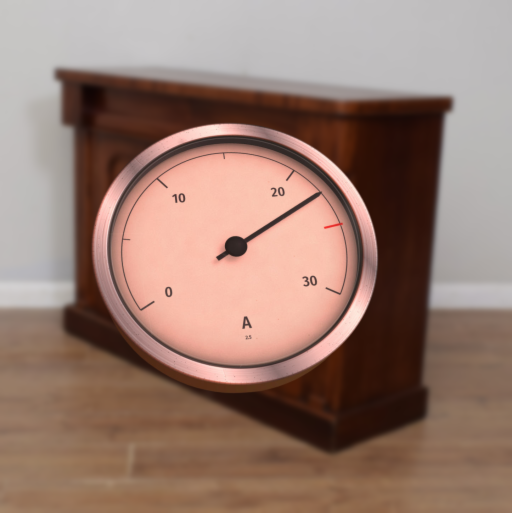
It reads **22.5** A
